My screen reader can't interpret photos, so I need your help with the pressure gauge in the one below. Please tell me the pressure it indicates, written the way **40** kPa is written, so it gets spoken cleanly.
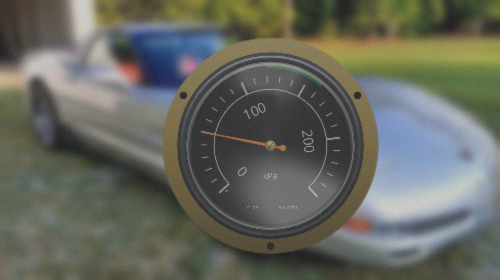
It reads **50** kPa
